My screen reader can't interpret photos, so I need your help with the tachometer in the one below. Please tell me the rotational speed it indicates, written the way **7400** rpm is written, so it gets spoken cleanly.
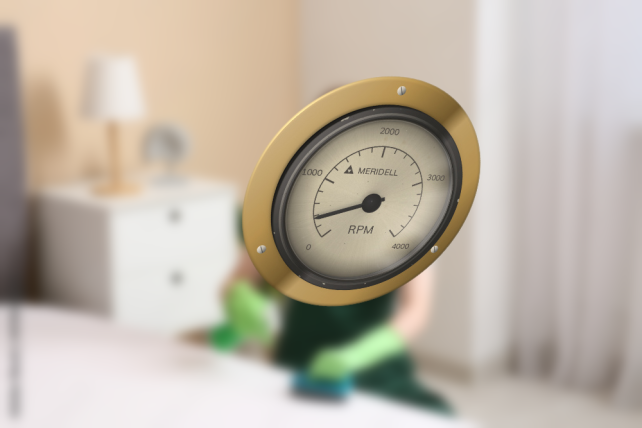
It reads **400** rpm
